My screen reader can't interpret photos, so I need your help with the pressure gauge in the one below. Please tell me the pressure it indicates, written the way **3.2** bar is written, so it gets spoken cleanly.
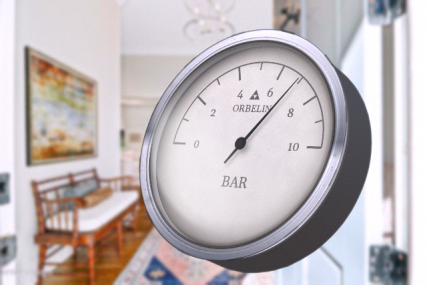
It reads **7** bar
